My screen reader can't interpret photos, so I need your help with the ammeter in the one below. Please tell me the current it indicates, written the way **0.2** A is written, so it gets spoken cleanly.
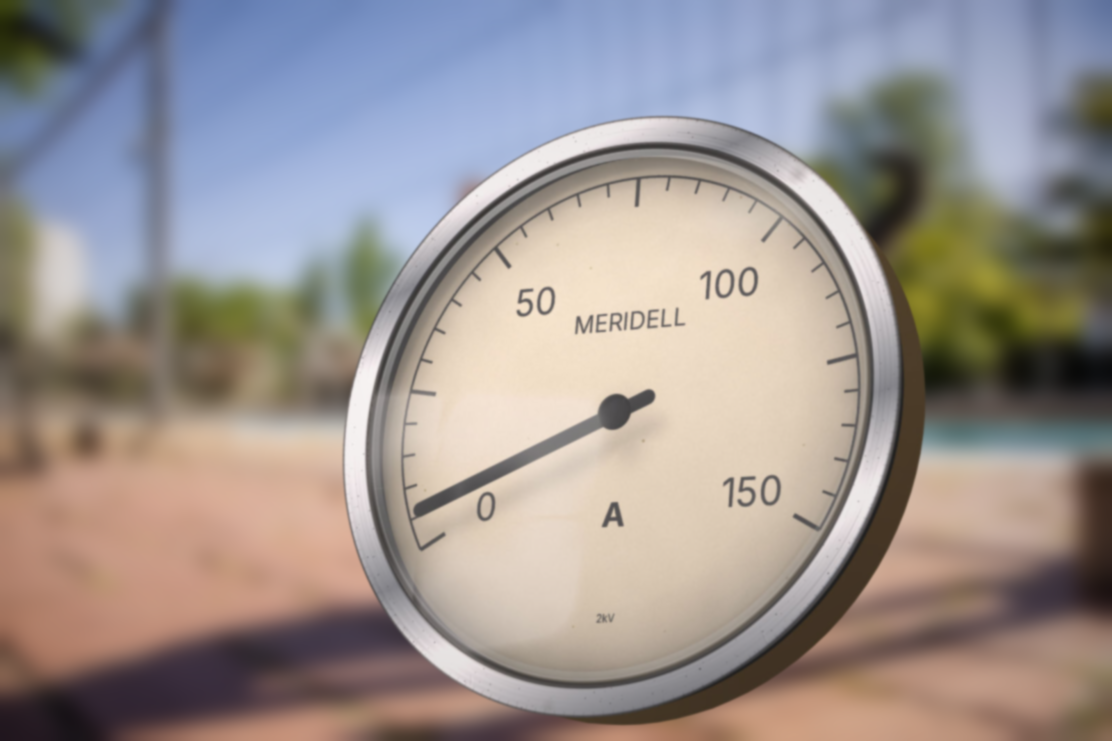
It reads **5** A
